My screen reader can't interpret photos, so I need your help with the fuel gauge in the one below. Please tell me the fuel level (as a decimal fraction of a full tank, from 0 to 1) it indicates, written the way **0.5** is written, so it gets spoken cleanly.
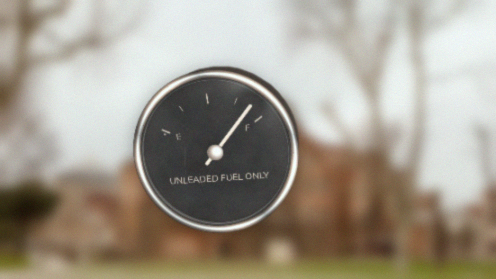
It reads **0.875**
